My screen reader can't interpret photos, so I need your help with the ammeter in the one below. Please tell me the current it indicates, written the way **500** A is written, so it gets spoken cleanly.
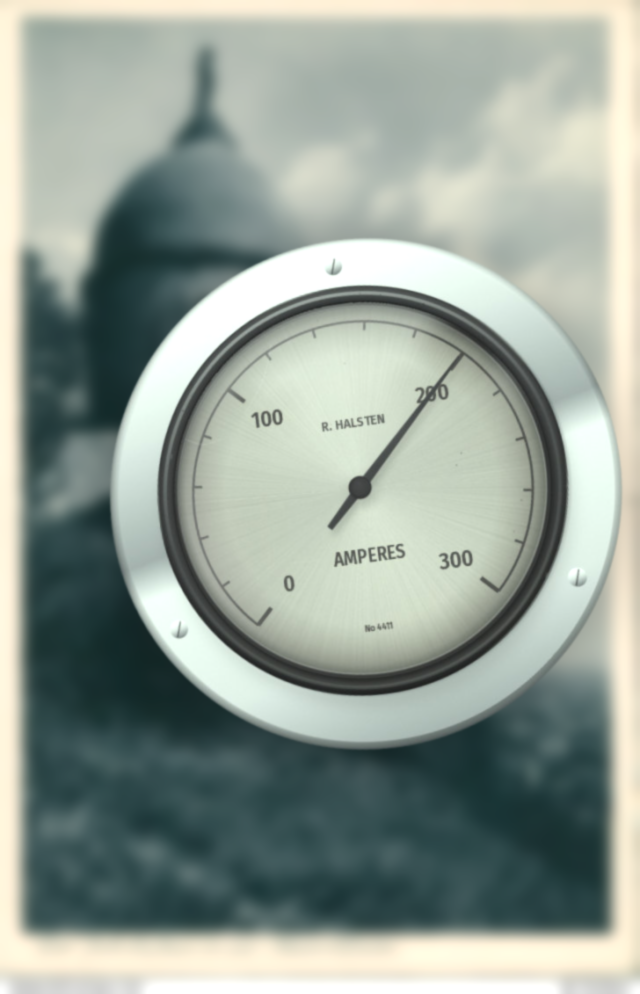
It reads **200** A
